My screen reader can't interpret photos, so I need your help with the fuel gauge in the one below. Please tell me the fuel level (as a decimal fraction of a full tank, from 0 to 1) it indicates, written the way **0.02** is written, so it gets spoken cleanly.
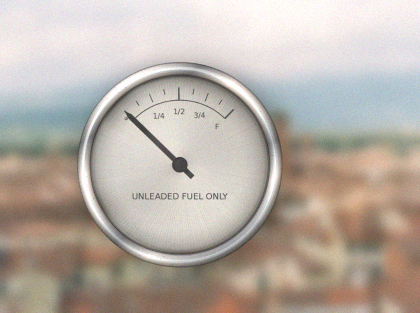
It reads **0**
